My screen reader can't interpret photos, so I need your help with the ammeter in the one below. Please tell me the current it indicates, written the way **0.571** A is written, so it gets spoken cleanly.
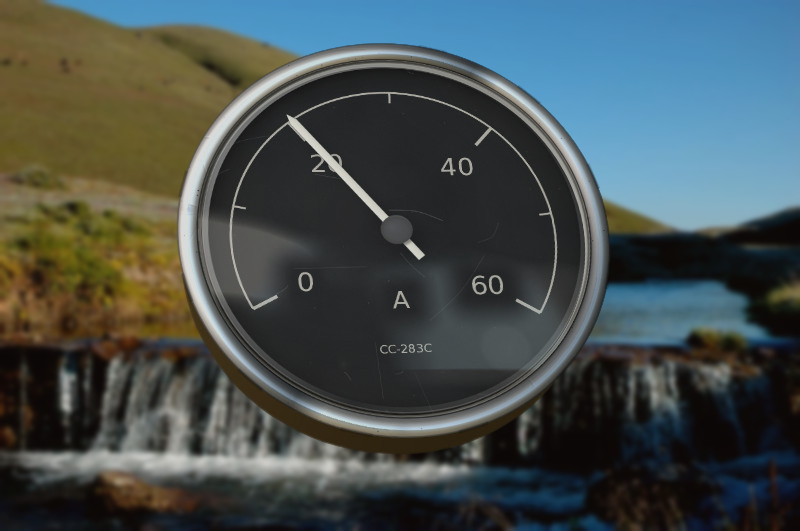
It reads **20** A
